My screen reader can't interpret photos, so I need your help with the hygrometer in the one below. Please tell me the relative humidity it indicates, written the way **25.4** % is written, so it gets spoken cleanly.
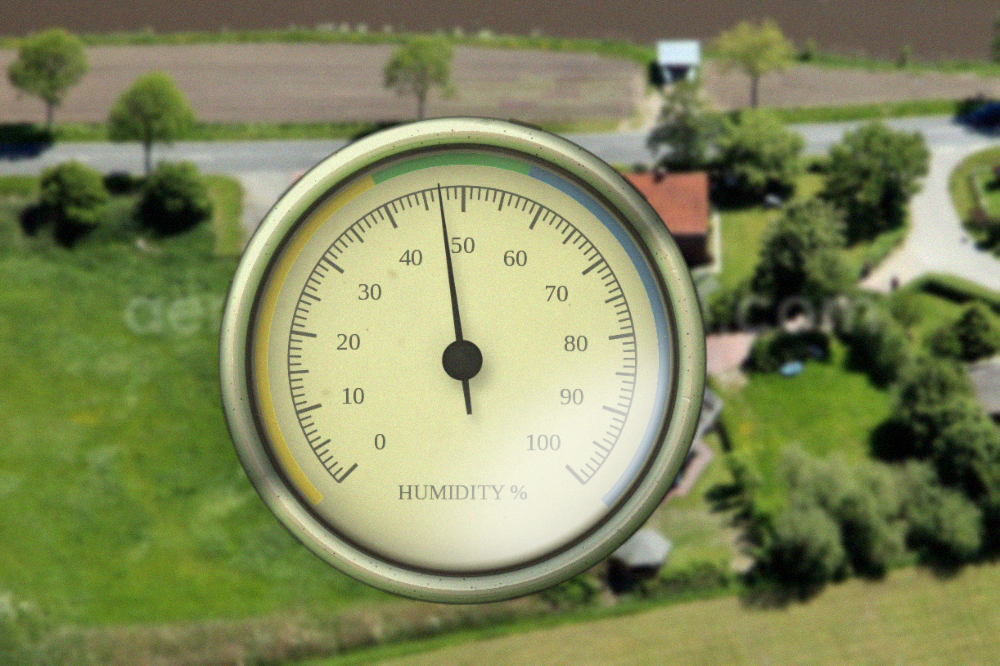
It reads **47** %
